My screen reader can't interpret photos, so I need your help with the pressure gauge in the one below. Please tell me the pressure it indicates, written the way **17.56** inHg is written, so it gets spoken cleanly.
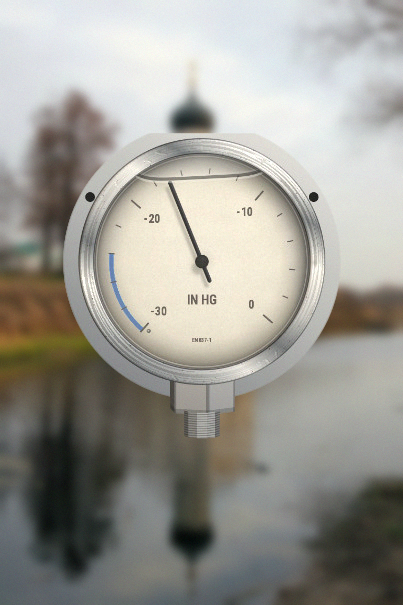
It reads **-17** inHg
